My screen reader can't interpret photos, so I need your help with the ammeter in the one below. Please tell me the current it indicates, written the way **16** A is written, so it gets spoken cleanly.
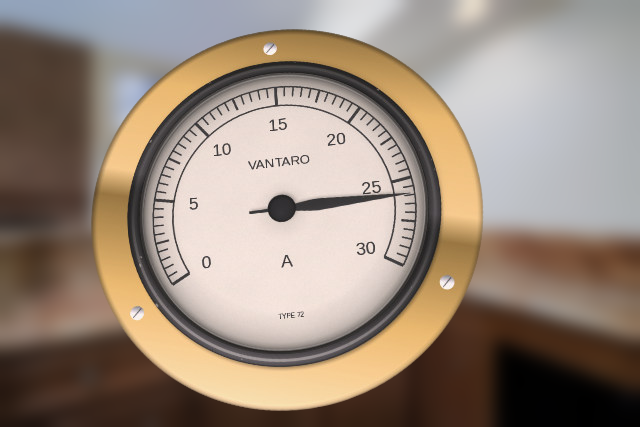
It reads **26** A
